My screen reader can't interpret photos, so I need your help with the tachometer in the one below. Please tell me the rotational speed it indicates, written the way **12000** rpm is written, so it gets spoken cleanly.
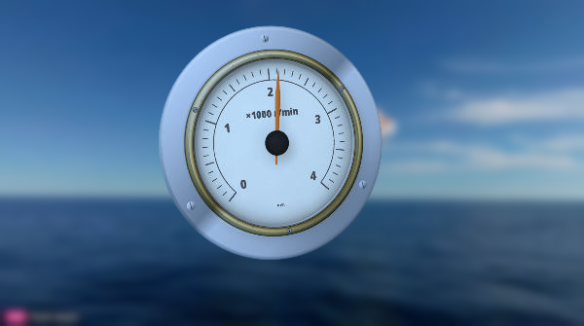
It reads **2100** rpm
